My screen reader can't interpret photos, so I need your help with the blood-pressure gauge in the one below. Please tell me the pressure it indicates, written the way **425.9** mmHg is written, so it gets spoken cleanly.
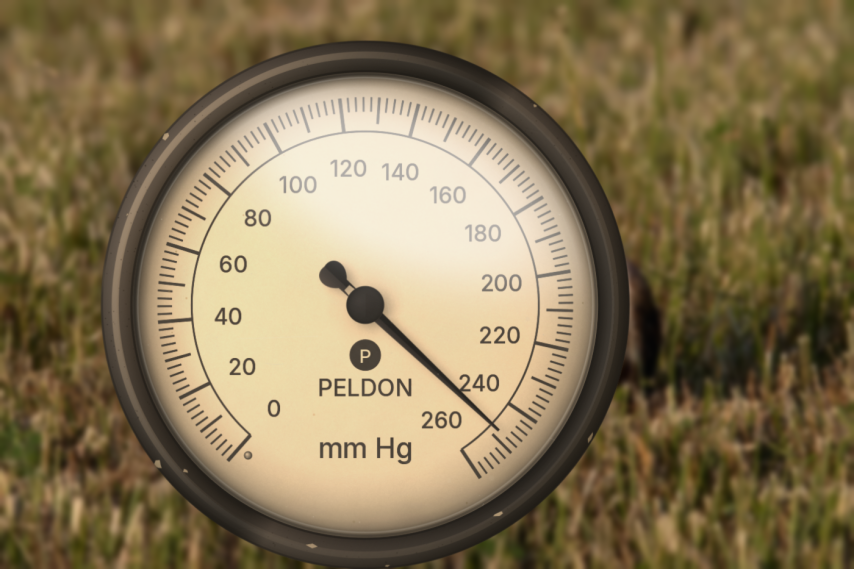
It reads **248** mmHg
